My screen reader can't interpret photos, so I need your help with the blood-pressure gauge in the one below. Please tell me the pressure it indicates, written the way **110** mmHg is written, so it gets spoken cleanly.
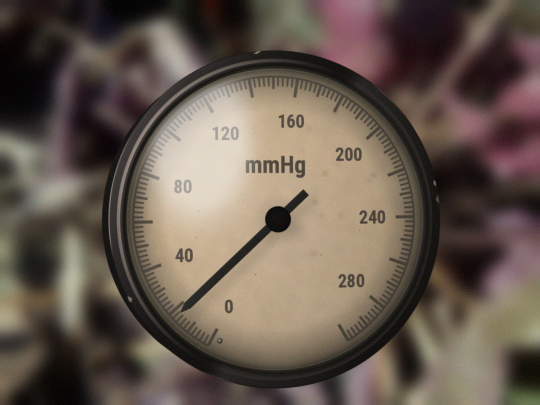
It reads **18** mmHg
